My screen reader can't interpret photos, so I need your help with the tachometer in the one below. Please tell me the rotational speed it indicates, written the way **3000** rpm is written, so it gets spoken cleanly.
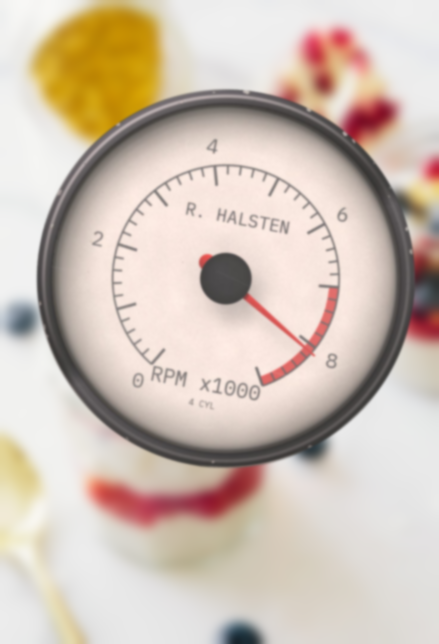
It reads **8100** rpm
